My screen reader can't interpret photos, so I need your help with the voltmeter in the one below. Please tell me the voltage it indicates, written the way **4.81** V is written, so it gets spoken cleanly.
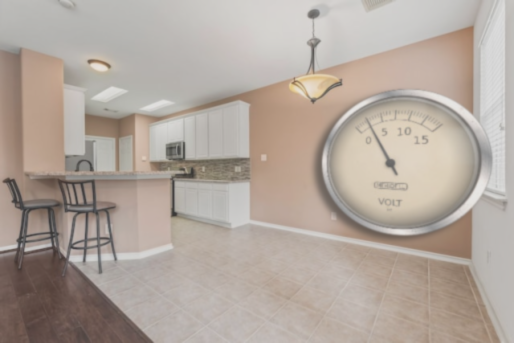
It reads **2.5** V
